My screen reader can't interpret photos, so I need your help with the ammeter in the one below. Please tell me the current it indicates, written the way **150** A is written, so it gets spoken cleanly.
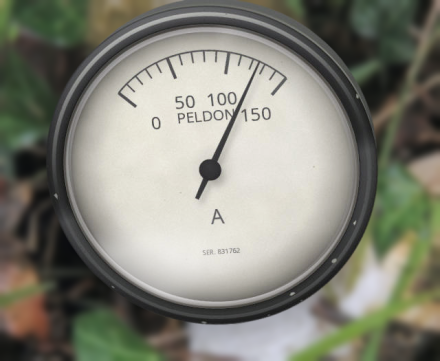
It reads **125** A
